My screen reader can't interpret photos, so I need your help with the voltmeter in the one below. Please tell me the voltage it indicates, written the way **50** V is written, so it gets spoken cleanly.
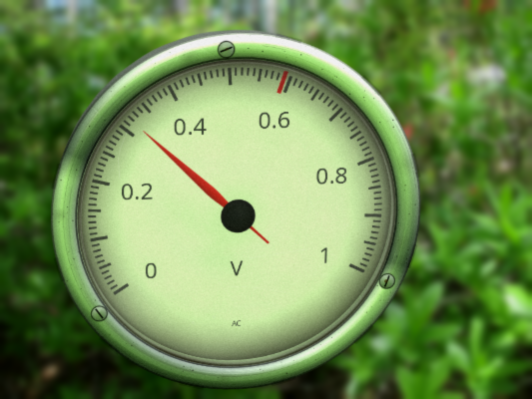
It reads **0.32** V
